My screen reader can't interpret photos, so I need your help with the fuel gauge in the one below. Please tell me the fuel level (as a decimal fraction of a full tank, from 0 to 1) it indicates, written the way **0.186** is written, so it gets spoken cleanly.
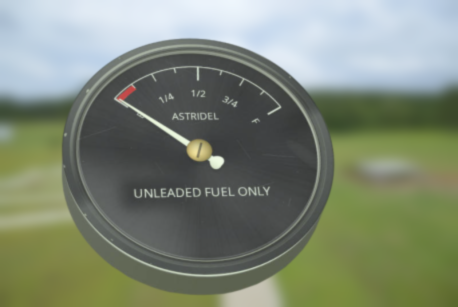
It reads **0**
